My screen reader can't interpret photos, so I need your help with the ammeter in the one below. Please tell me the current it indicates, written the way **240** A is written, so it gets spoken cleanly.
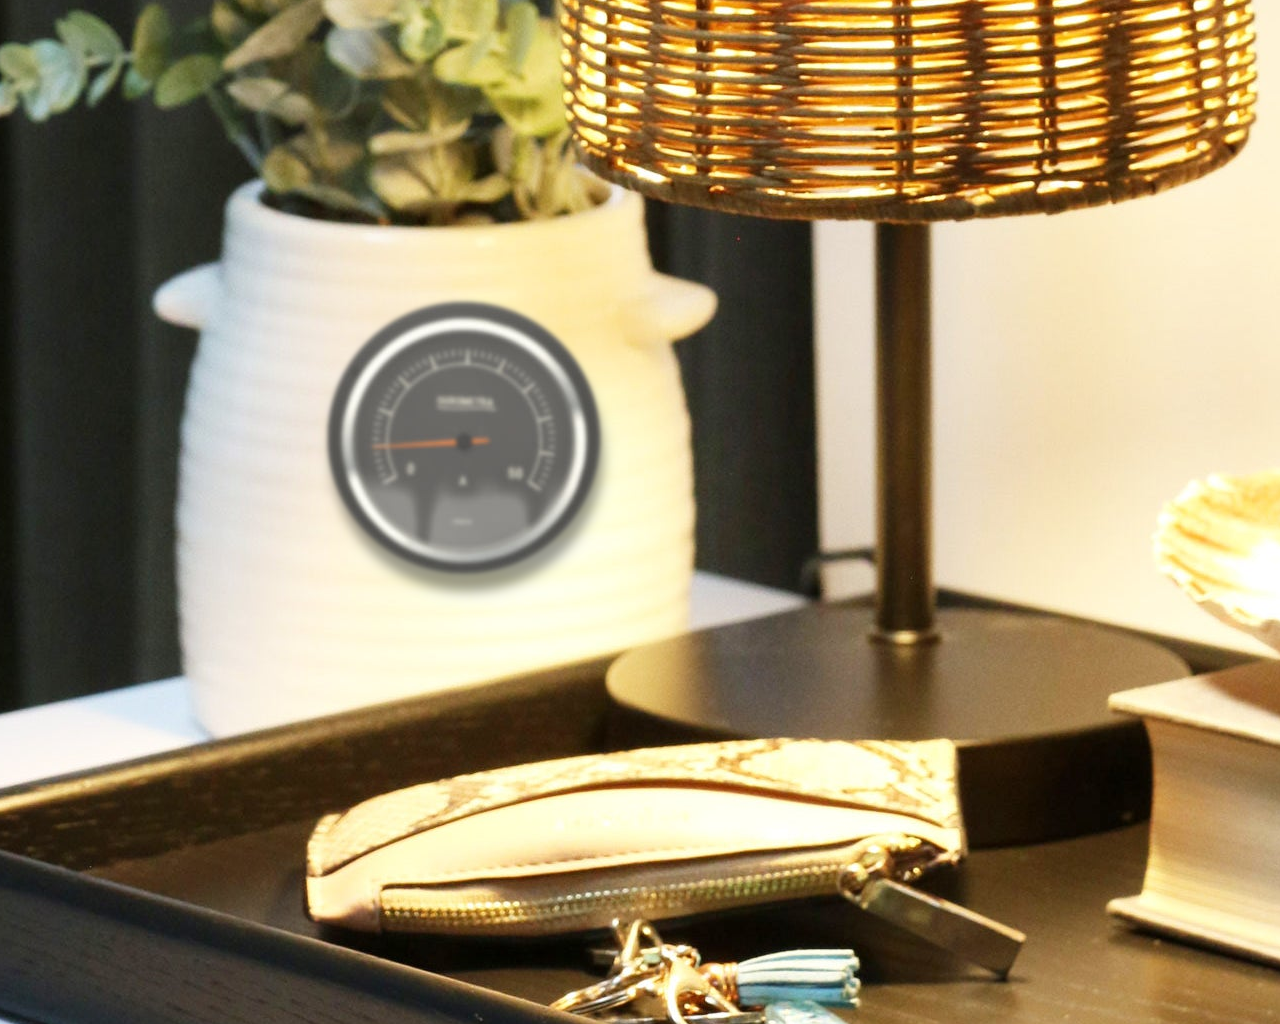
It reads **5** A
